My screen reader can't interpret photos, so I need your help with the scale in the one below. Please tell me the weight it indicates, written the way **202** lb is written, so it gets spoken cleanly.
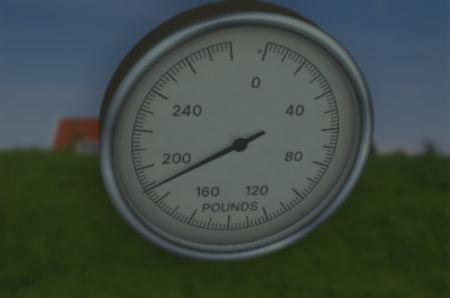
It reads **190** lb
